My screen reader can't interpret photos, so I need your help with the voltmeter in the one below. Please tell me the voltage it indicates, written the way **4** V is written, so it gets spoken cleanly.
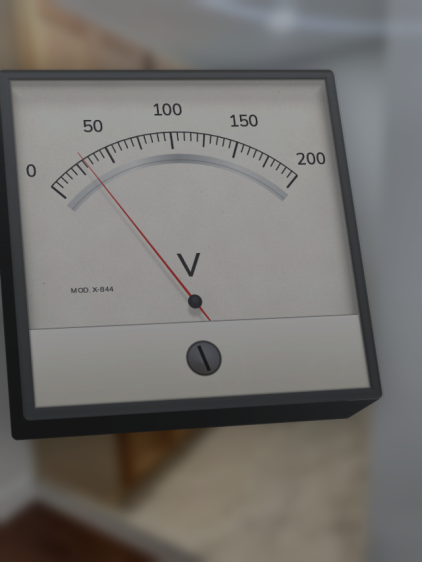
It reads **30** V
